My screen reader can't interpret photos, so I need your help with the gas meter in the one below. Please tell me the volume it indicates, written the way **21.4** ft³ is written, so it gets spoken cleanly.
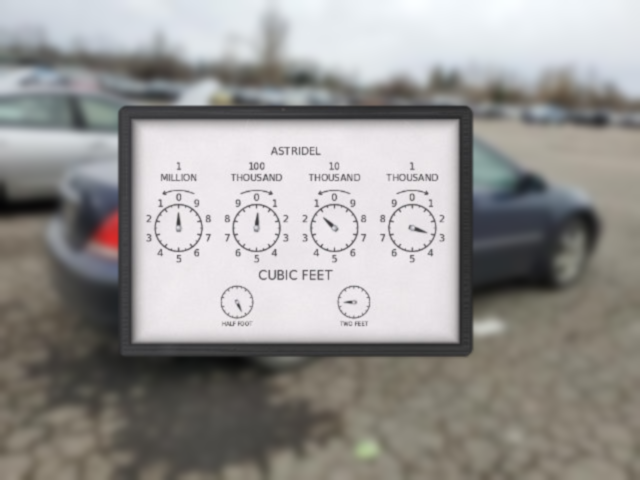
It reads **1300** ft³
